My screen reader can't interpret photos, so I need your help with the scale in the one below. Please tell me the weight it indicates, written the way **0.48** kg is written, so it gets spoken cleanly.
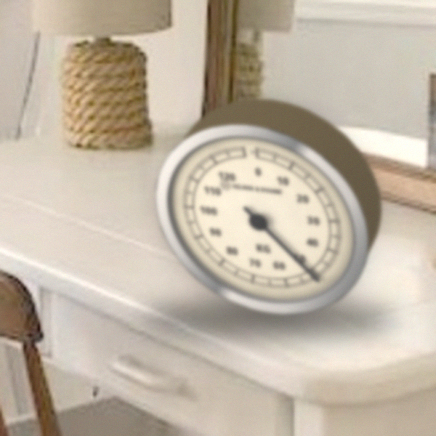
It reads **50** kg
